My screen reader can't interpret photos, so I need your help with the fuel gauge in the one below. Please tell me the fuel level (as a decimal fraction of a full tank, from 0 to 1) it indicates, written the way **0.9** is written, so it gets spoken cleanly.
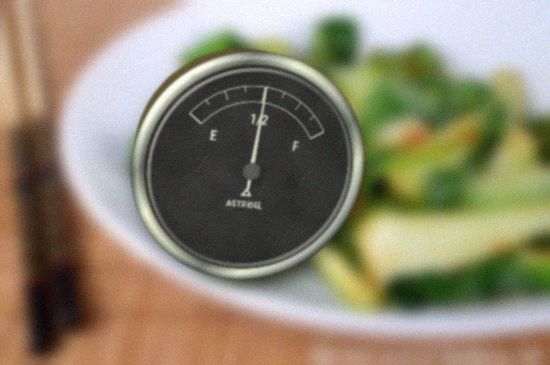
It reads **0.5**
